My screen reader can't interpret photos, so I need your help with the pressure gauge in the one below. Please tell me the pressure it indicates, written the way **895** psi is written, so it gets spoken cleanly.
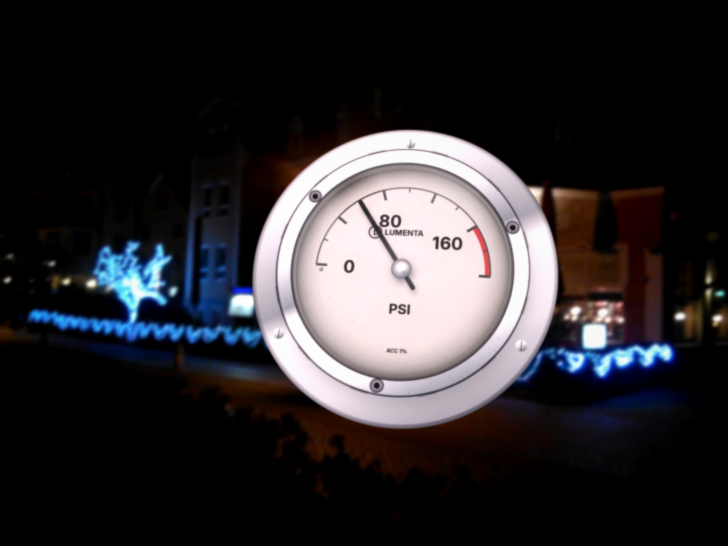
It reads **60** psi
